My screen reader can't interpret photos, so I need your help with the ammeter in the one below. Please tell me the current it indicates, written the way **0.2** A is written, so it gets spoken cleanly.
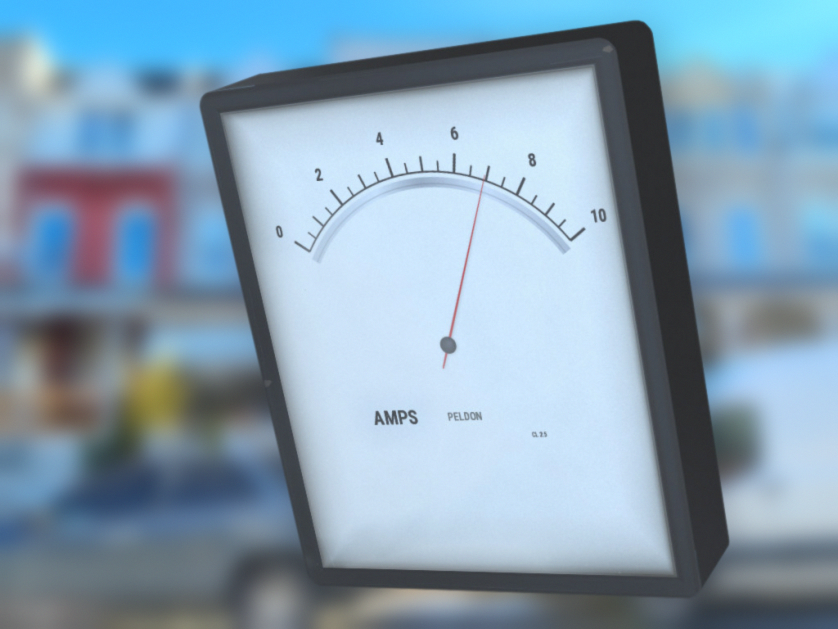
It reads **7** A
